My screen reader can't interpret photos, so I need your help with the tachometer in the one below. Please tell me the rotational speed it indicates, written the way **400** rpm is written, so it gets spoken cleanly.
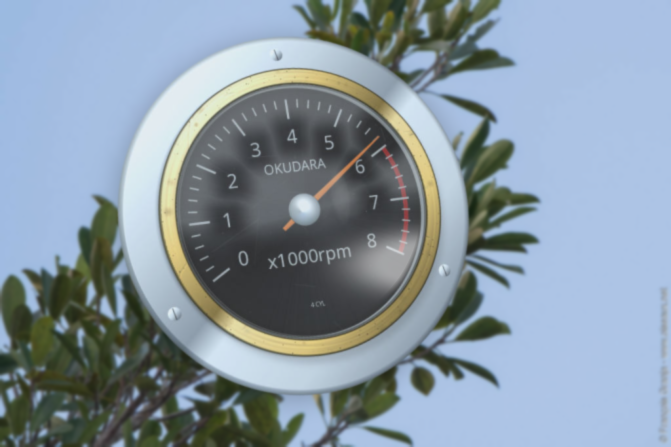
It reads **5800** rpm
